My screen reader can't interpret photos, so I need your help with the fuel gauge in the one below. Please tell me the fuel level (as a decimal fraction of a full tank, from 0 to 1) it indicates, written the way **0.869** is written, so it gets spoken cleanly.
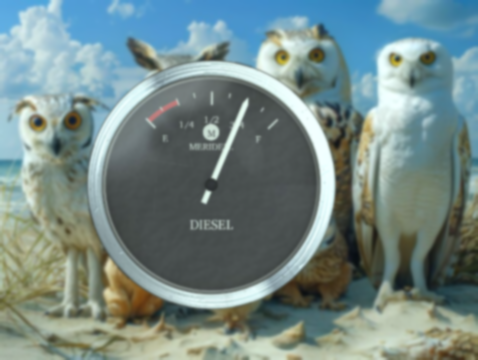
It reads **0.75**
